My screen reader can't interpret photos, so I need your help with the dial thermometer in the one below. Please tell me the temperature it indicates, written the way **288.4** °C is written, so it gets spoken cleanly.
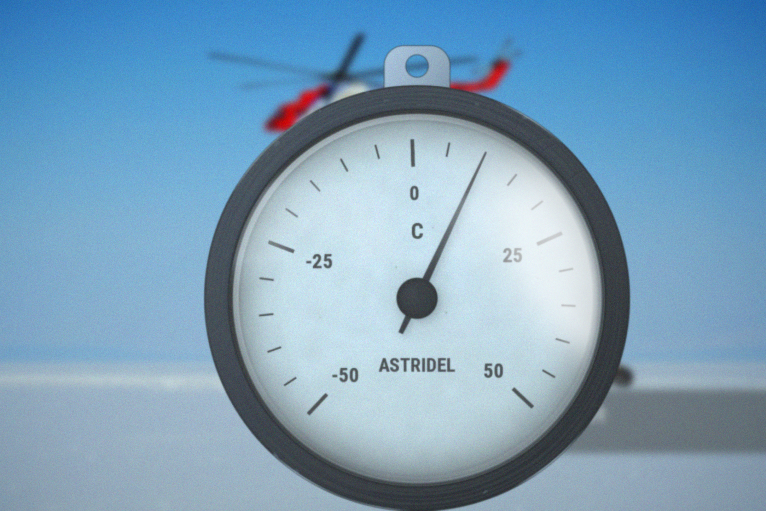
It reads **10** °C
